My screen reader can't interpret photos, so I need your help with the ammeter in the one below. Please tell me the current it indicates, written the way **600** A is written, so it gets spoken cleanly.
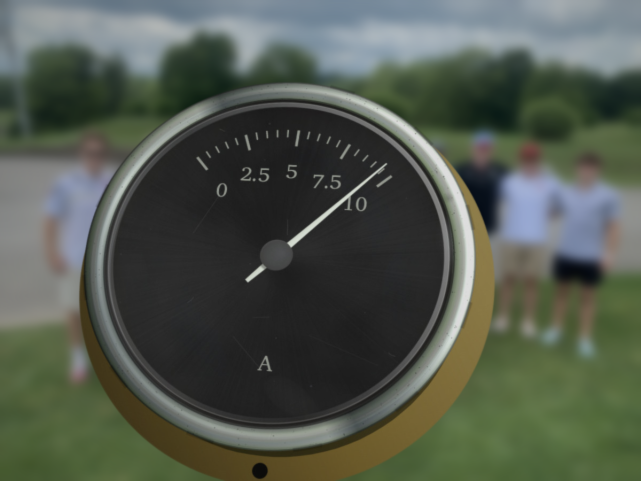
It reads **9.5** A
